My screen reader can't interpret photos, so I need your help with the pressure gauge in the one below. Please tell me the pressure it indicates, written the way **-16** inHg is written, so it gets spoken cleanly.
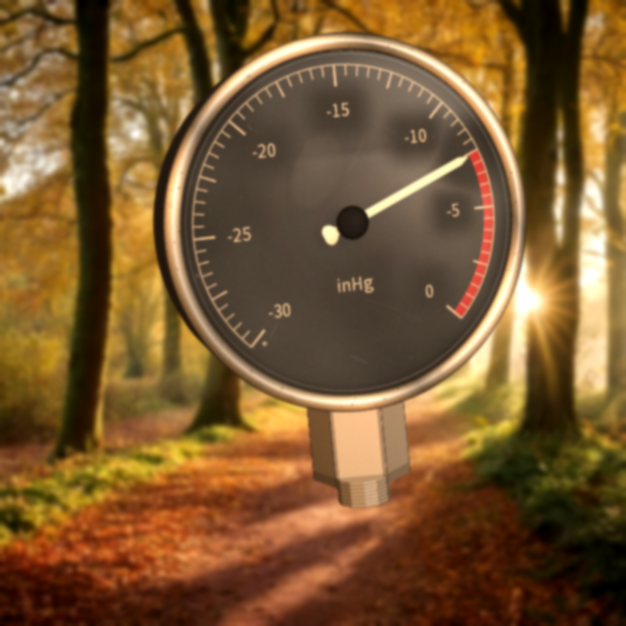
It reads **-7.5** inHg
